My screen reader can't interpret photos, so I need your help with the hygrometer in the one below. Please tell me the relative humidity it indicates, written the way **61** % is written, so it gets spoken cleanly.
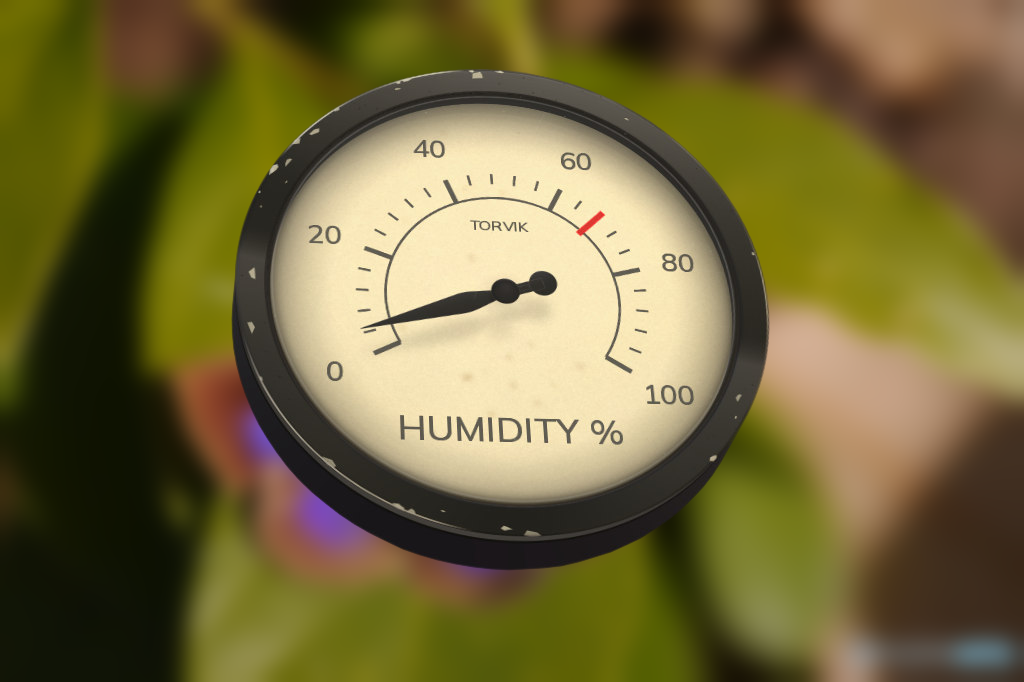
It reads **4** %
